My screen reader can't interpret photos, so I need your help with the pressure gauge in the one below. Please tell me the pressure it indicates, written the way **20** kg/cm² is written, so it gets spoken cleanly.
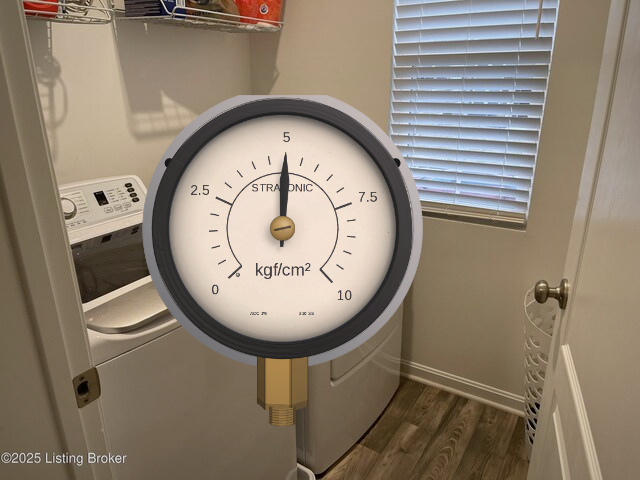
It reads **5** kg/cm²
